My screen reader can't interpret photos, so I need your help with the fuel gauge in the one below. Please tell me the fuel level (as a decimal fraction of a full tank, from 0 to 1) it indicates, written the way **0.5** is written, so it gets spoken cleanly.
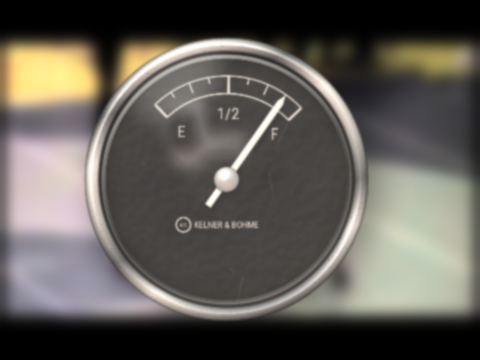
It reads **0.875**
